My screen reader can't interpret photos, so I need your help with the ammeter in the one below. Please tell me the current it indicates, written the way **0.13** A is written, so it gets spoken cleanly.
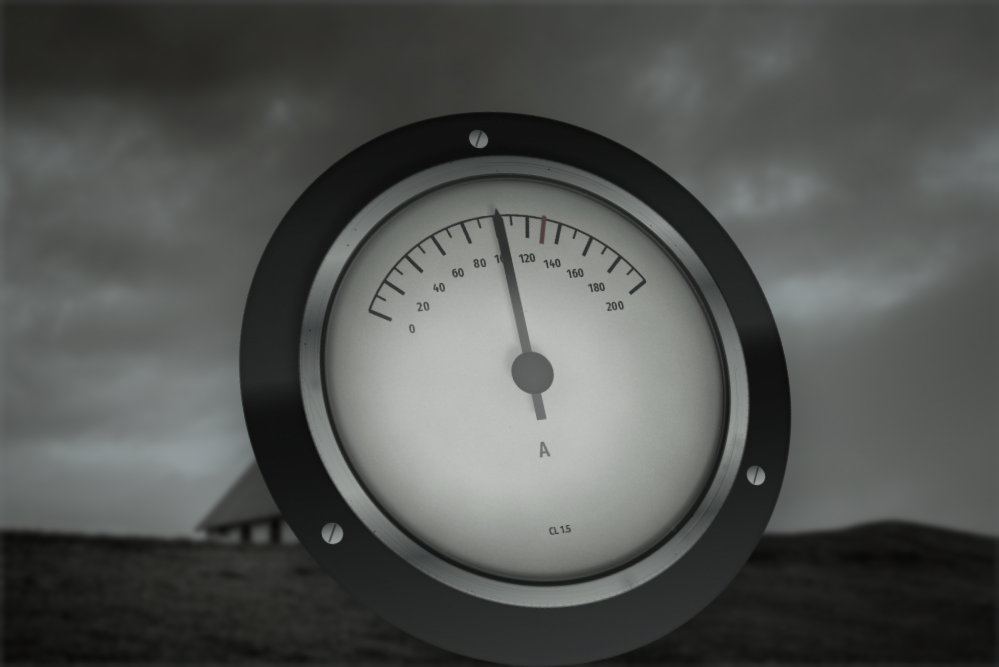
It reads **100** A
